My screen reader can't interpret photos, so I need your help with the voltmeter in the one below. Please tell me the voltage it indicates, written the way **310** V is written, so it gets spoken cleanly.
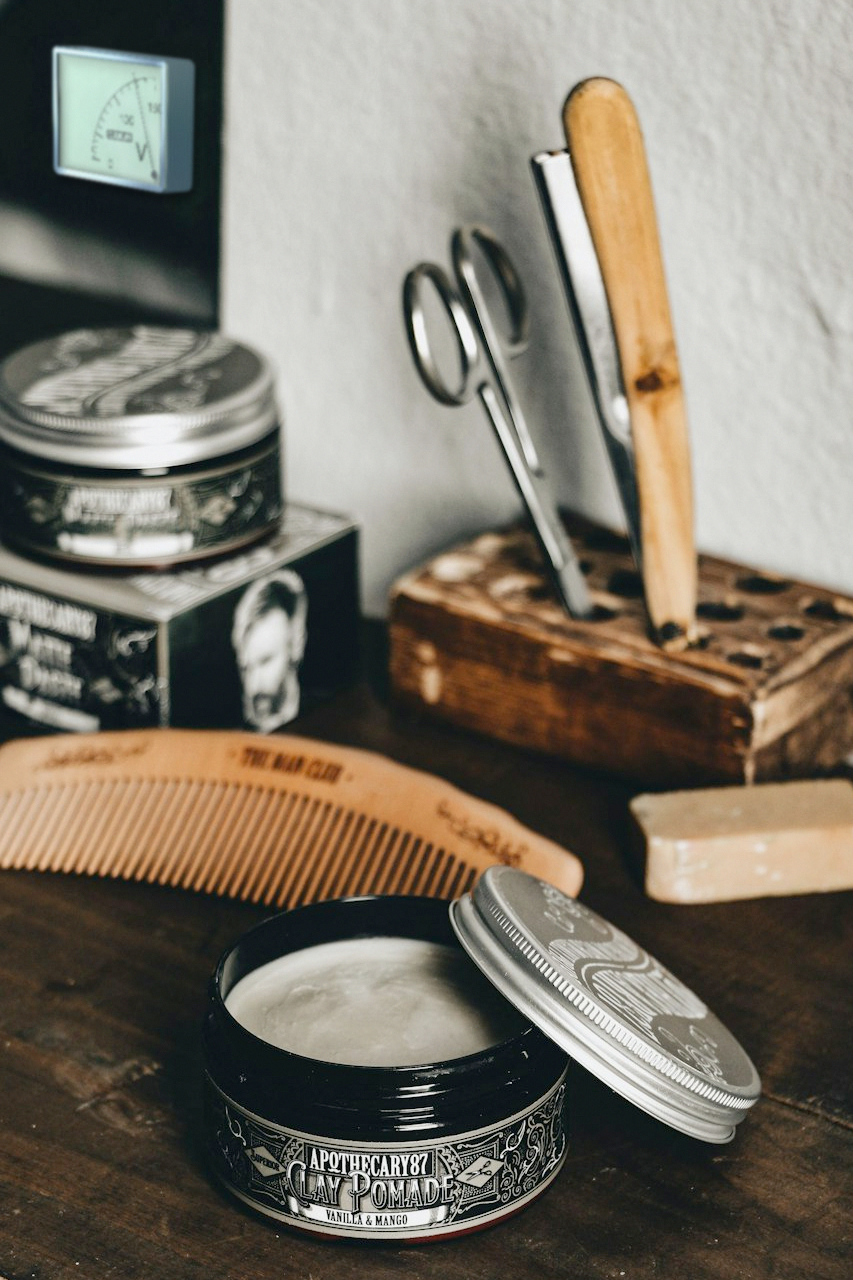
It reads **130** V
